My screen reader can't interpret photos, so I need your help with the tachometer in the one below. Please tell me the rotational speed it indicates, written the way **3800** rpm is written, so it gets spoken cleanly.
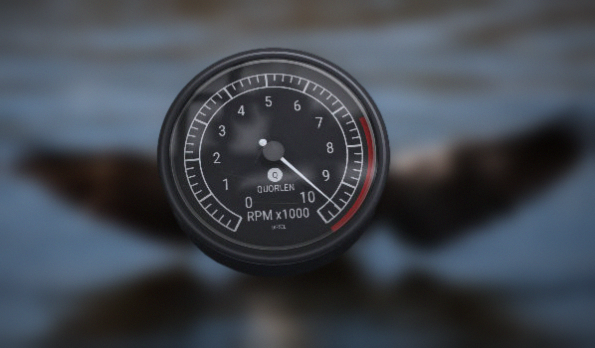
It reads **9600** rpm
